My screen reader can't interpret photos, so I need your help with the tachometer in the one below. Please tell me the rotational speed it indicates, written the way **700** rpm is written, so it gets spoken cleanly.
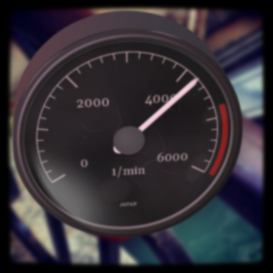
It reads **4200** rpm
